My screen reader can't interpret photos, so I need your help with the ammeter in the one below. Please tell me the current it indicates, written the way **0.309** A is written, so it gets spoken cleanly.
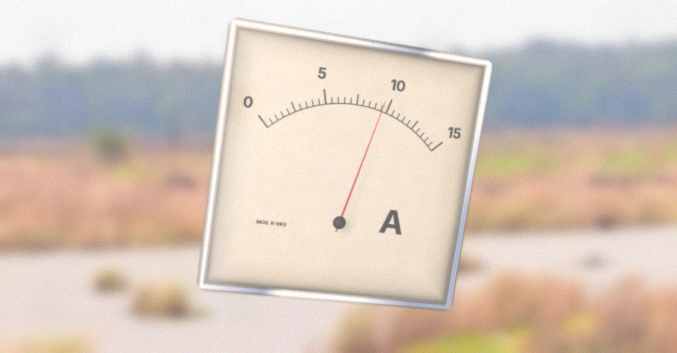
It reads **9.5** A
